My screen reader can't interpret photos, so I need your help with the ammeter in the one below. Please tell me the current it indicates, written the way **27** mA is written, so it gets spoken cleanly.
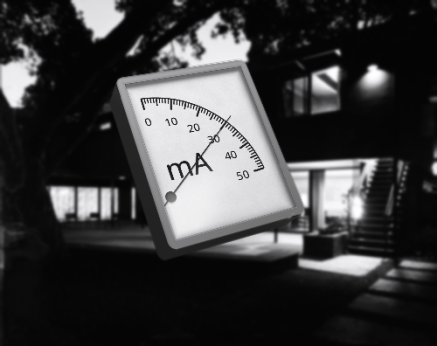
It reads **30** mA
